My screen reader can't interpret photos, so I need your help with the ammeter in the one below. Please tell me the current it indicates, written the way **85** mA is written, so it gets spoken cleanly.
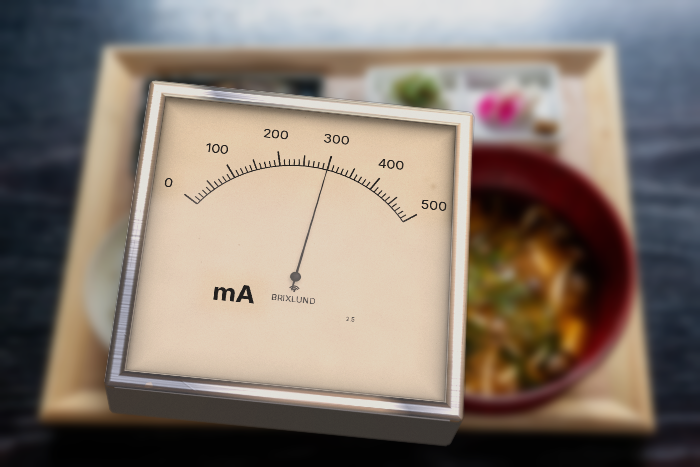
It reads **300** mA
